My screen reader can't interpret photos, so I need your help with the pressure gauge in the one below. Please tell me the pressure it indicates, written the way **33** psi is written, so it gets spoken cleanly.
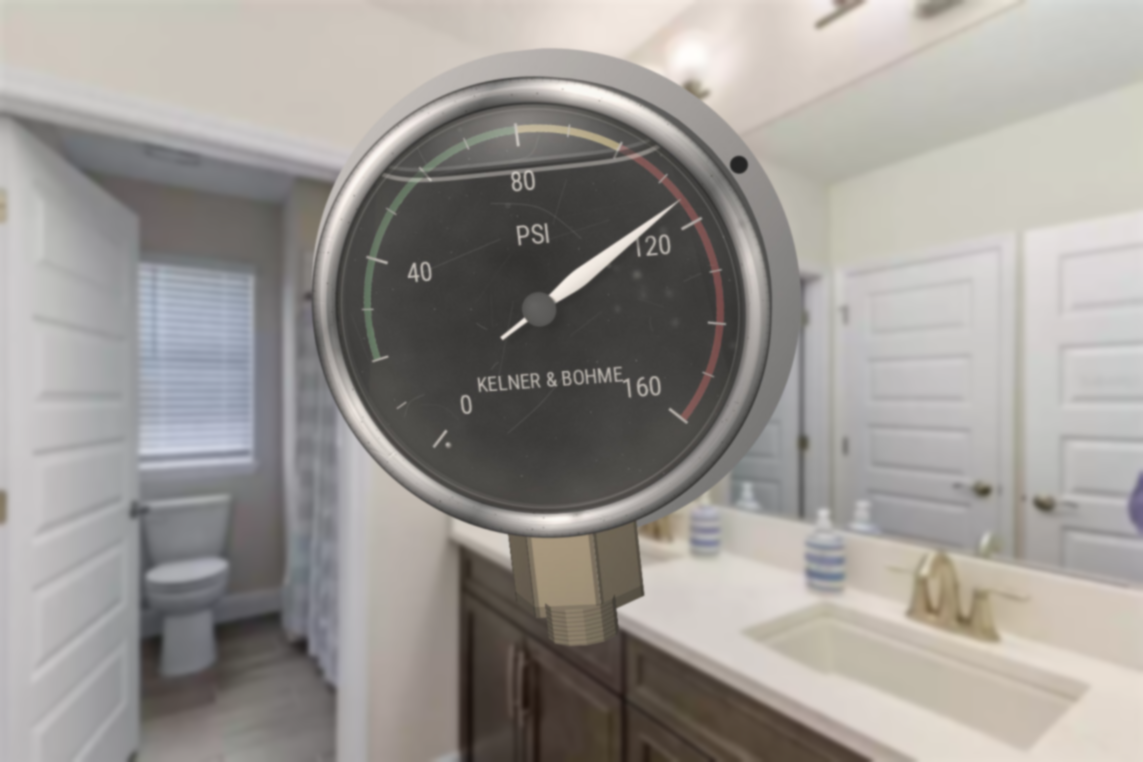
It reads **115** psi
